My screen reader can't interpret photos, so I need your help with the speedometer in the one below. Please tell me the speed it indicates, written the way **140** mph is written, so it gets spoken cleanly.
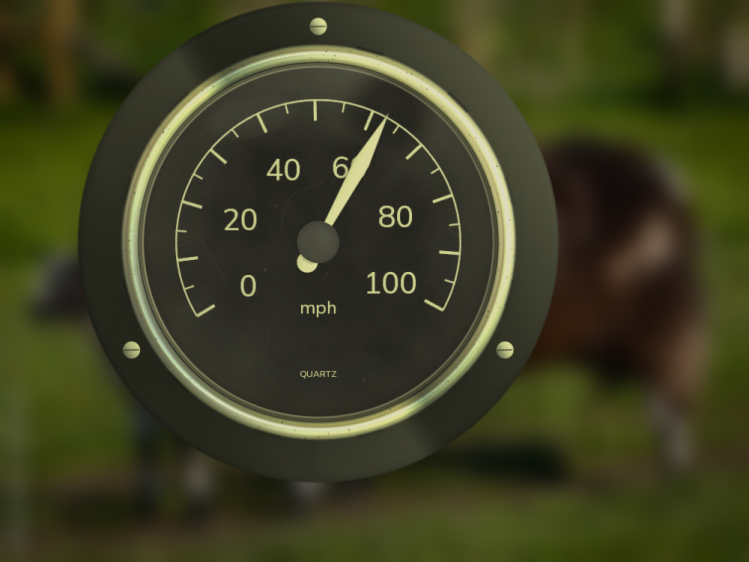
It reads **62.5** mph
